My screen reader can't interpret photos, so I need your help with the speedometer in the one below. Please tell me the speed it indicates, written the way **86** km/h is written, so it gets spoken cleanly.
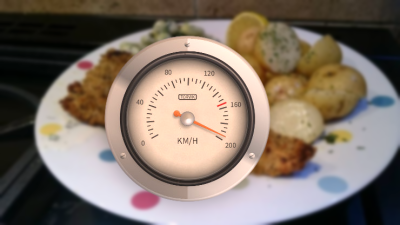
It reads **195** km/h
